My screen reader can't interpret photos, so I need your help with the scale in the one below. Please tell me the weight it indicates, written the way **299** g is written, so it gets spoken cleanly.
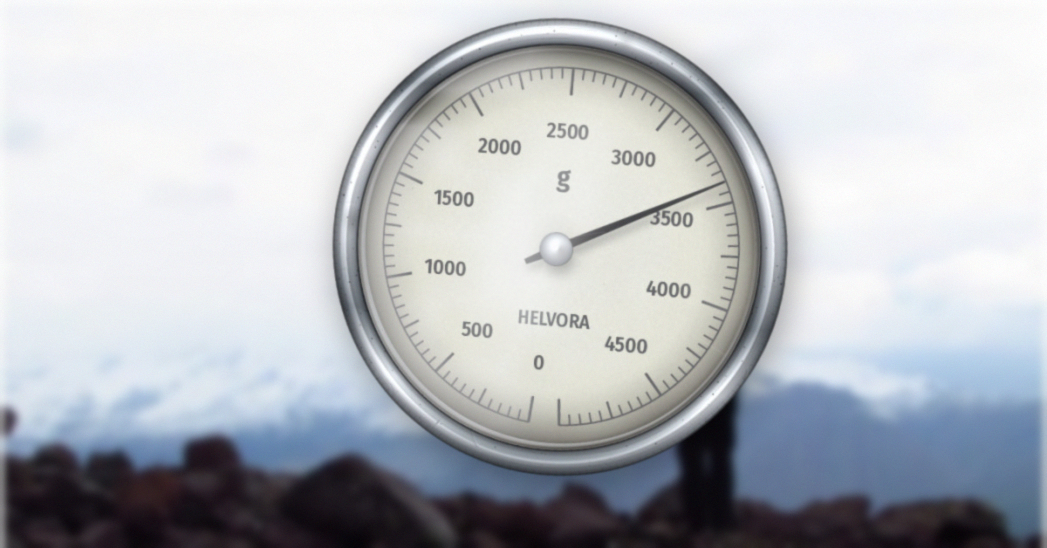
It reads **3400** g
